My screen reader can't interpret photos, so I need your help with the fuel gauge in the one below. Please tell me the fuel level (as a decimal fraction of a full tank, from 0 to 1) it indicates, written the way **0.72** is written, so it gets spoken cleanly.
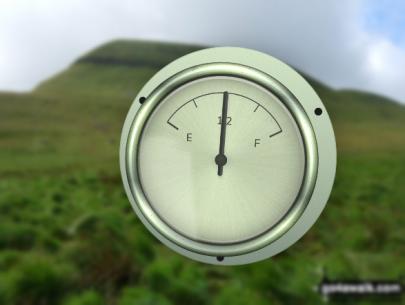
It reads **0.5**
